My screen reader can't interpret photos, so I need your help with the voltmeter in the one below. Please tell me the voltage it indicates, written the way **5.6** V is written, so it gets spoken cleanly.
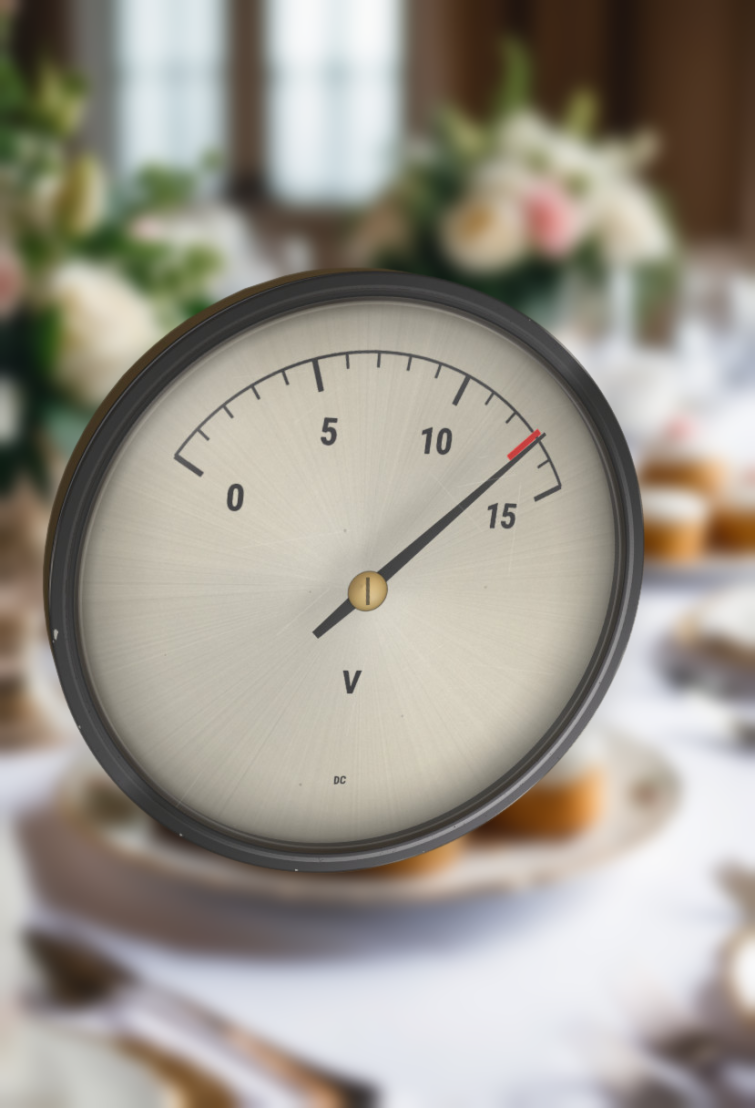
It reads **13** V
